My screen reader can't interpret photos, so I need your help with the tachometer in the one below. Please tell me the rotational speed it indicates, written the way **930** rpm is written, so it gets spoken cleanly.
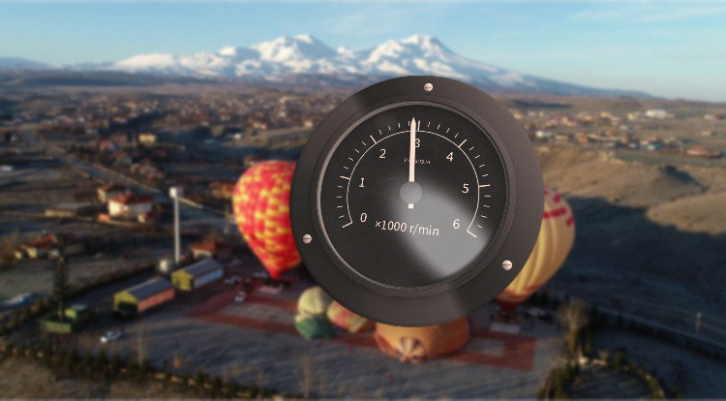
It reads **2900** rpm
